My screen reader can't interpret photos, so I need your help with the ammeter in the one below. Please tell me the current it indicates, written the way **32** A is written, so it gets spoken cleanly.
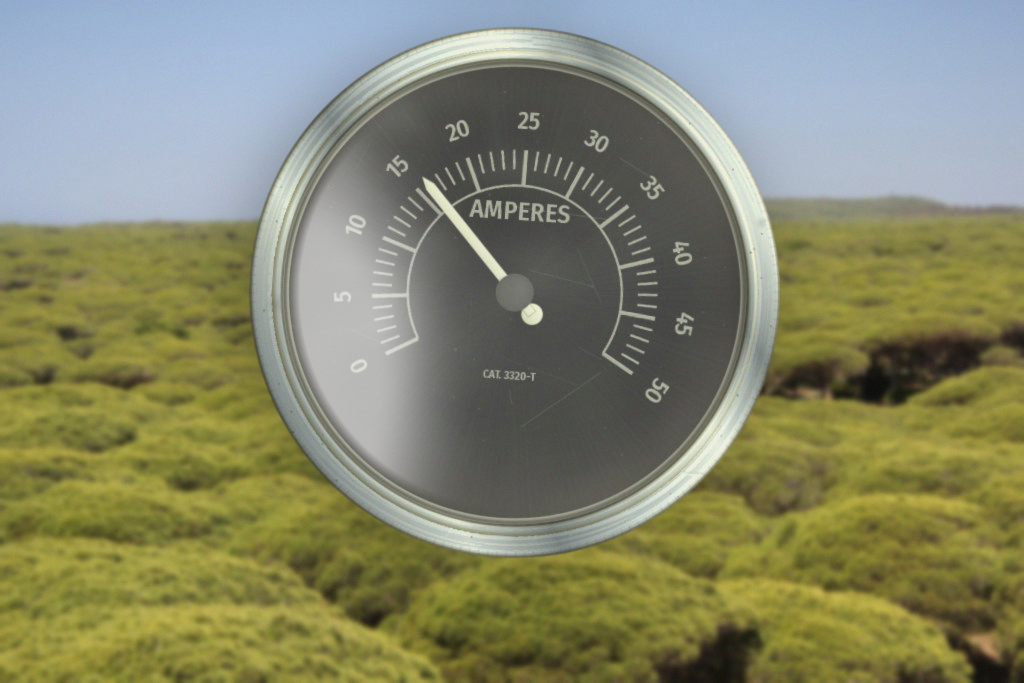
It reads **16** A
